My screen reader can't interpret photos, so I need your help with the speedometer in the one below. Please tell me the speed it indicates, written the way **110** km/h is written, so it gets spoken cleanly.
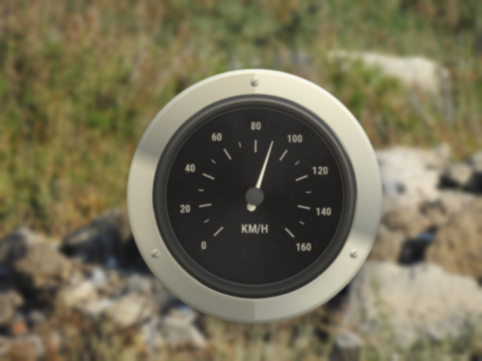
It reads **90** km/h
